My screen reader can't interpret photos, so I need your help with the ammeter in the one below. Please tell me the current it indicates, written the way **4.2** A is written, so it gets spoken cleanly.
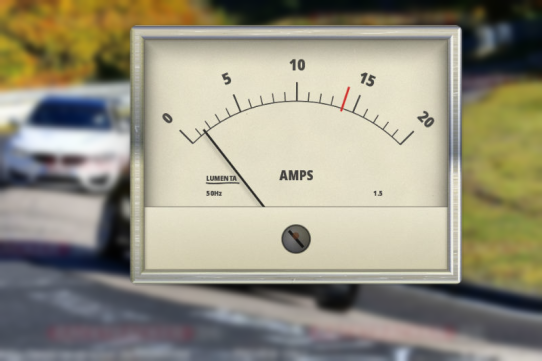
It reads **1.5** A
